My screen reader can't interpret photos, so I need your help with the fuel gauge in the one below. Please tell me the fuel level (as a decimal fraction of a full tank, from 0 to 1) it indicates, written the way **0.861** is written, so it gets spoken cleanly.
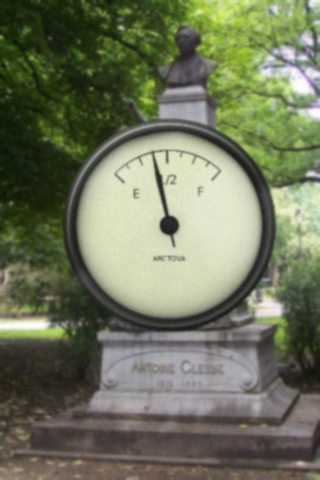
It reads **0.375**
